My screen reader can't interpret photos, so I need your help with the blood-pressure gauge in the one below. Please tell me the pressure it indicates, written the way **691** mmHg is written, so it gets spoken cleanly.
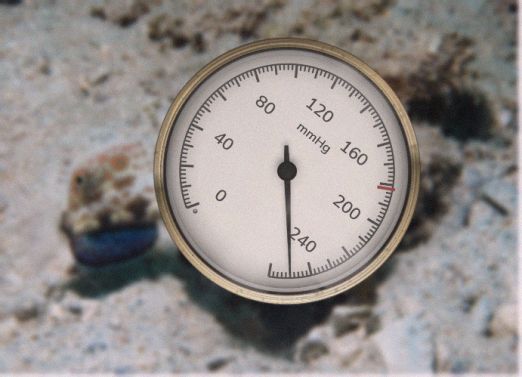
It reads **250** mmHg
